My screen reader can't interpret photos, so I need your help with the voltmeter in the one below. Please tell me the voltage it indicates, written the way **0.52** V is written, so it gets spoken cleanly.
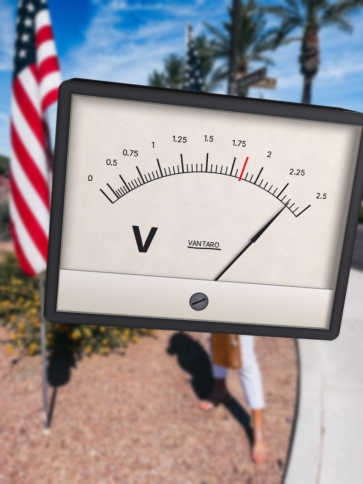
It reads **2.35** V
